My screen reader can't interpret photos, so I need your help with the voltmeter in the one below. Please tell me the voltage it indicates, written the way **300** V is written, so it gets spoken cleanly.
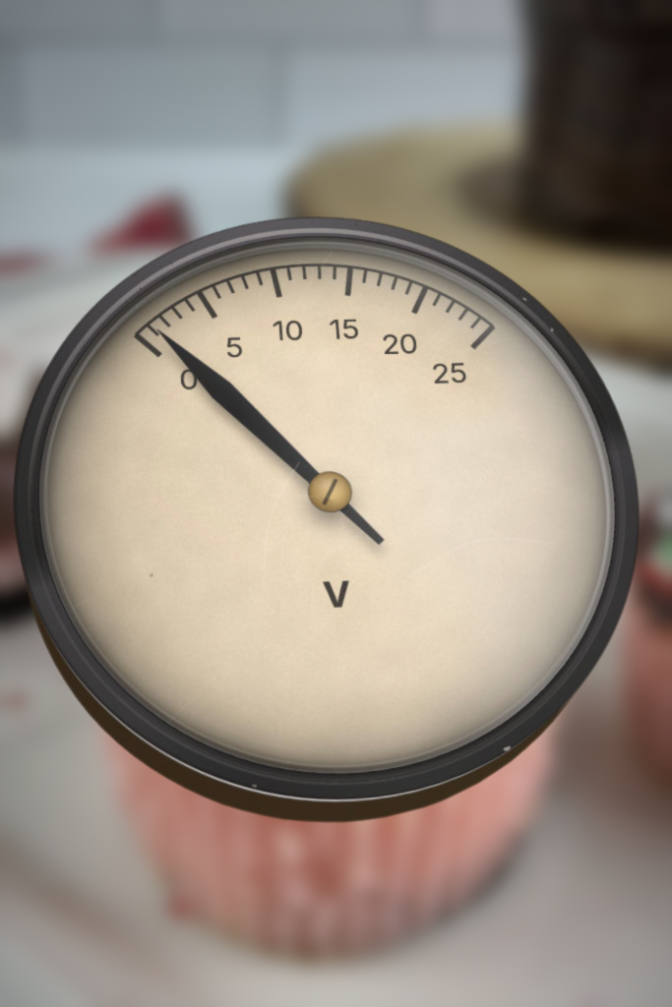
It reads **1** V
